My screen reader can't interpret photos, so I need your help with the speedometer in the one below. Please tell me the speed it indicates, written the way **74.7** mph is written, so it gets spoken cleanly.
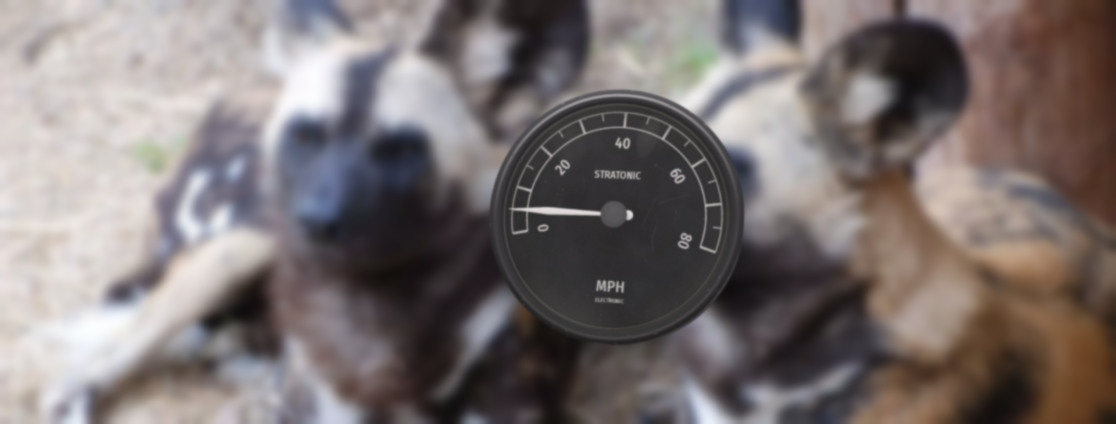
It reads **5** mph
